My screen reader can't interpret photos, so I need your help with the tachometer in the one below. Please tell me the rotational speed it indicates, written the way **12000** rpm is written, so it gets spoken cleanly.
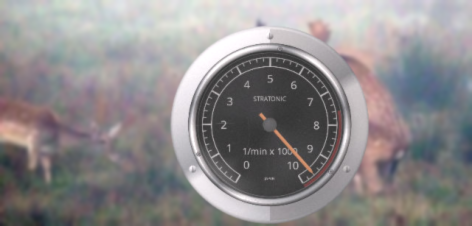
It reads **9600** rpm
